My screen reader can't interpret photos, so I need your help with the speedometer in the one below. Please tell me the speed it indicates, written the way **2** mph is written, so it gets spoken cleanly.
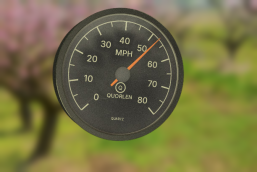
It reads **52.5** mph
